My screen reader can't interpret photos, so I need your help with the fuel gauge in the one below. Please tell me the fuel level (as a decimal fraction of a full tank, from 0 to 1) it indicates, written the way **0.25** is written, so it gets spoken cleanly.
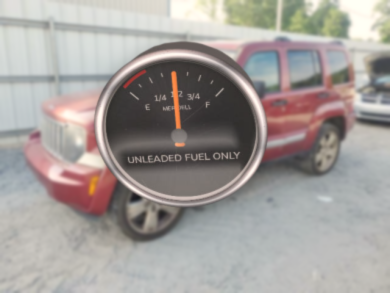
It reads **0.5**
